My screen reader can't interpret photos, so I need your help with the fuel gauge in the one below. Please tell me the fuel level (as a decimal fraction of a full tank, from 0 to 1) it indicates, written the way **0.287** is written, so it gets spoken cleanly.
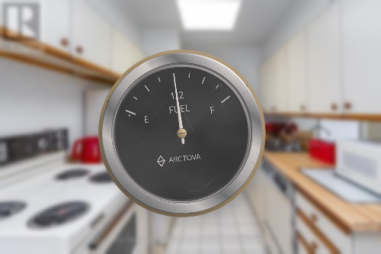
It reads **0.5**
